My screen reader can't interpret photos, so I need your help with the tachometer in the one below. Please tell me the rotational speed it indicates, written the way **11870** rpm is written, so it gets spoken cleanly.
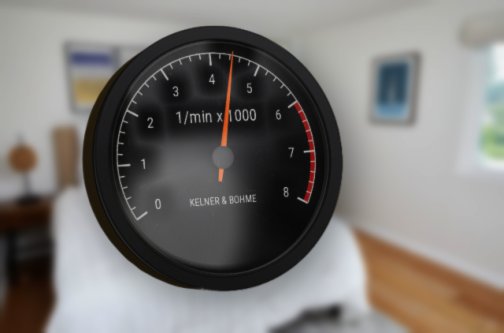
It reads **4400** rpm
